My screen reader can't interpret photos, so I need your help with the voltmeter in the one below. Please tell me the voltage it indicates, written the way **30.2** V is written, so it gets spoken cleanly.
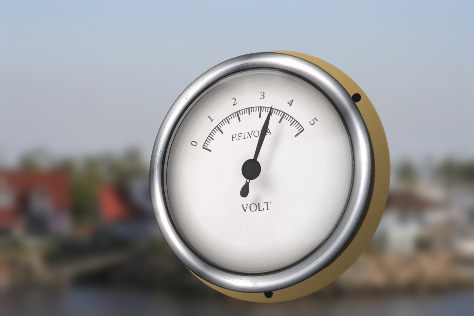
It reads **3.5** V
